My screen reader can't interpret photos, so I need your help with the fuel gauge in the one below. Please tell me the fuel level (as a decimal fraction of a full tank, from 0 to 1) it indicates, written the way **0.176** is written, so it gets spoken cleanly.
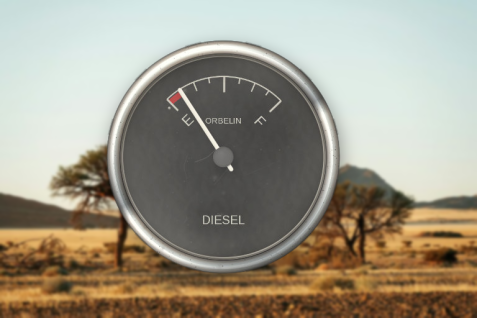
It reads **0.125**
